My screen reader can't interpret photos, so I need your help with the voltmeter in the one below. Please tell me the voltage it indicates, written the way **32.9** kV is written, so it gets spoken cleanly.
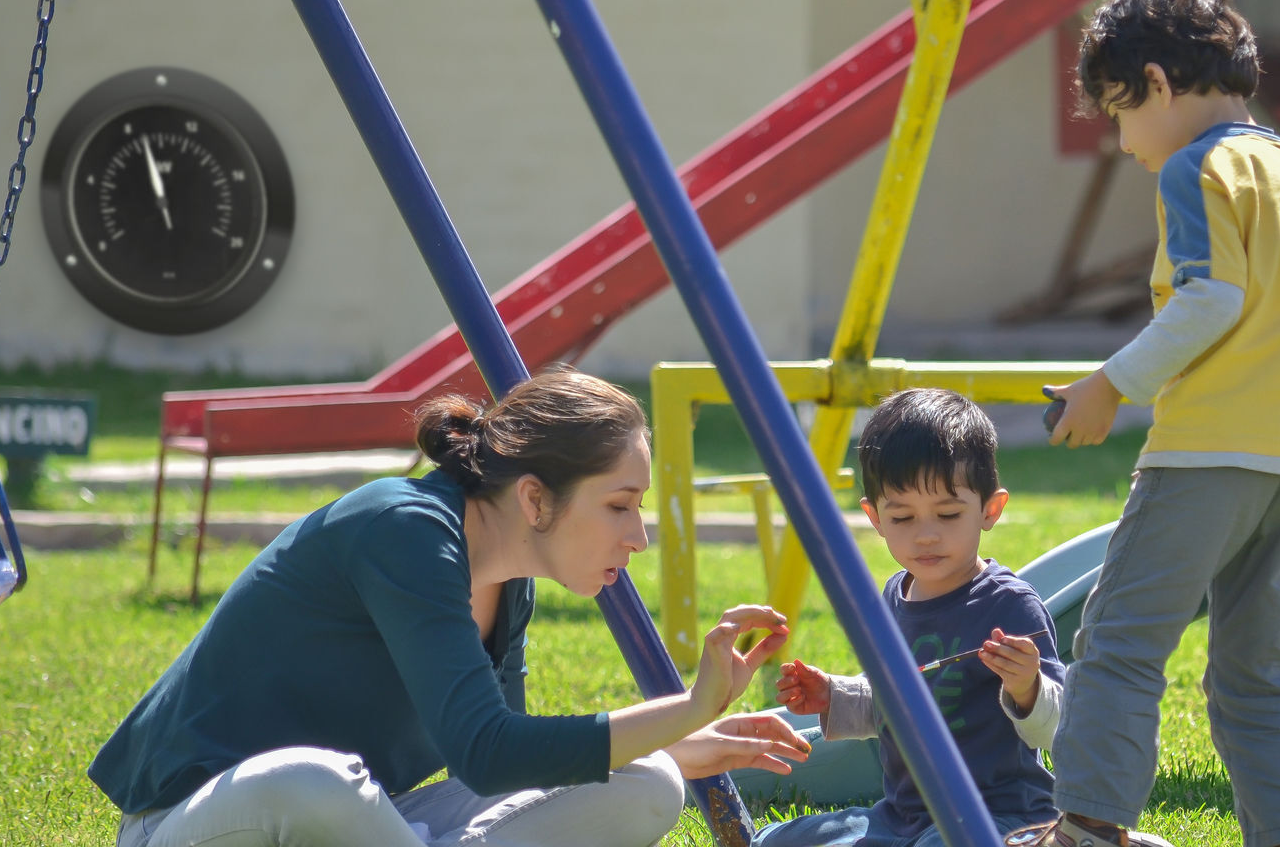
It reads **9** kV
